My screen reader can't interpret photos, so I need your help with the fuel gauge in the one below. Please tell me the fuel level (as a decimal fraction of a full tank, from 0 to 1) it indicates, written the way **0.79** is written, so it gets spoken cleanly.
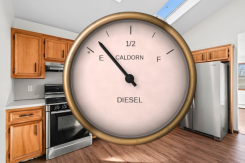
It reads **0.125**
